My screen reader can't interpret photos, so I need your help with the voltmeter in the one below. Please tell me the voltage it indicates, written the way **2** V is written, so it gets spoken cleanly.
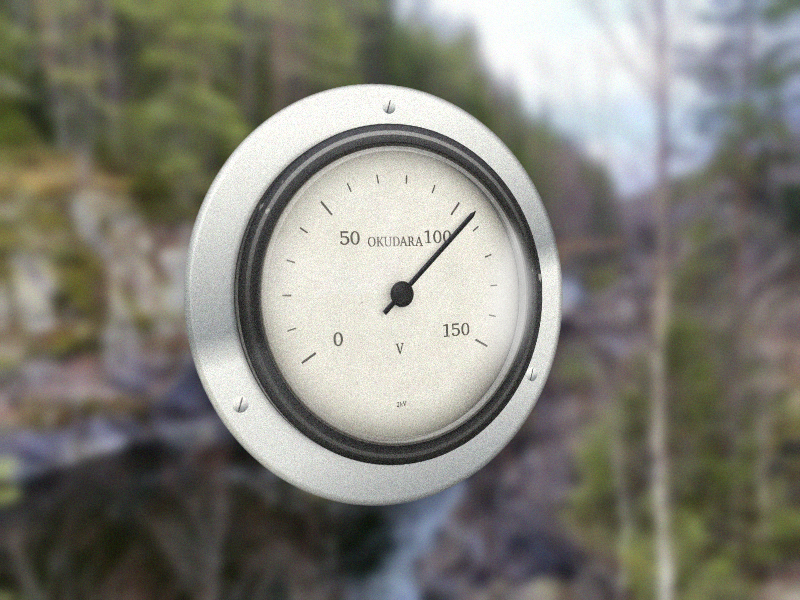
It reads **105** V
